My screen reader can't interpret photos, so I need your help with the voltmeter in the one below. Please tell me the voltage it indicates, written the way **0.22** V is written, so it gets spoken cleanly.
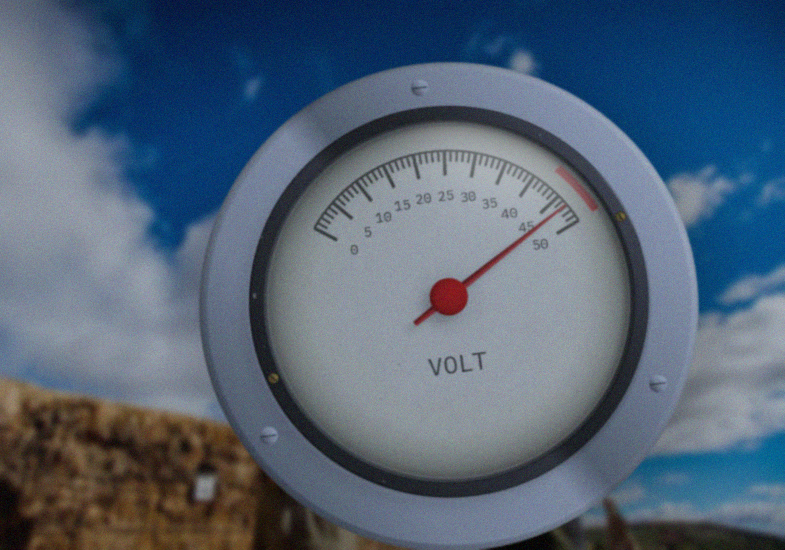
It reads **47** V
